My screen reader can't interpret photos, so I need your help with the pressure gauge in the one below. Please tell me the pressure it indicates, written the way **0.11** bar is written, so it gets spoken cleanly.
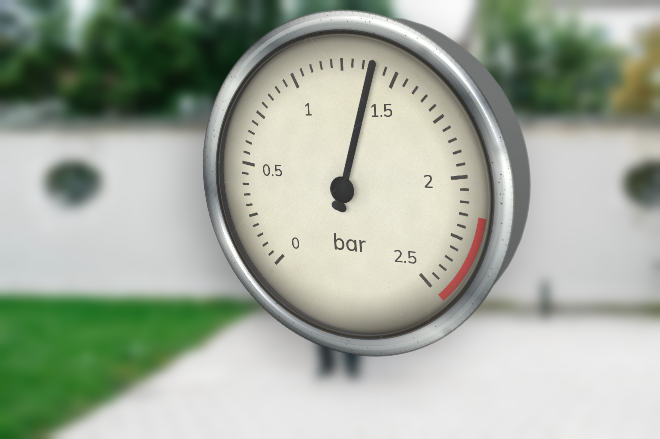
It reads **1.4** bar
